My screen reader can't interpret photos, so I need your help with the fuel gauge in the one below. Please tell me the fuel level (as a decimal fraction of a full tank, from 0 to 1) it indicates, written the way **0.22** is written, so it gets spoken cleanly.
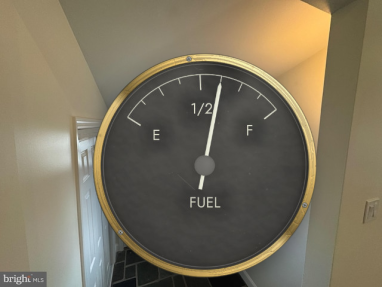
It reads **0.625**
